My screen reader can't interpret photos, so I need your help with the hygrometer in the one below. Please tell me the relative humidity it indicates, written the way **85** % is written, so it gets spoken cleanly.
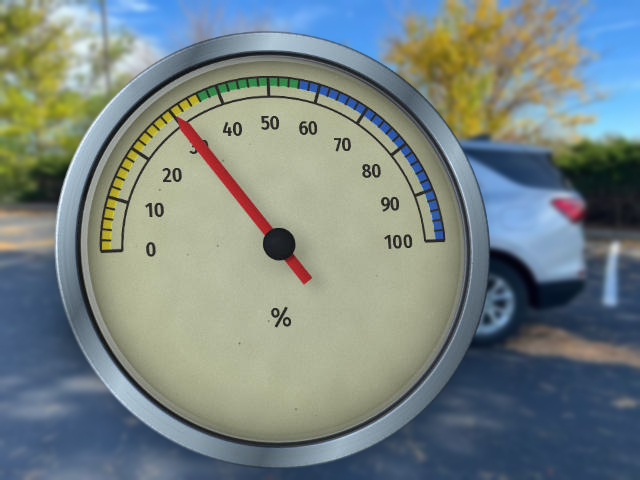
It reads **30** %
